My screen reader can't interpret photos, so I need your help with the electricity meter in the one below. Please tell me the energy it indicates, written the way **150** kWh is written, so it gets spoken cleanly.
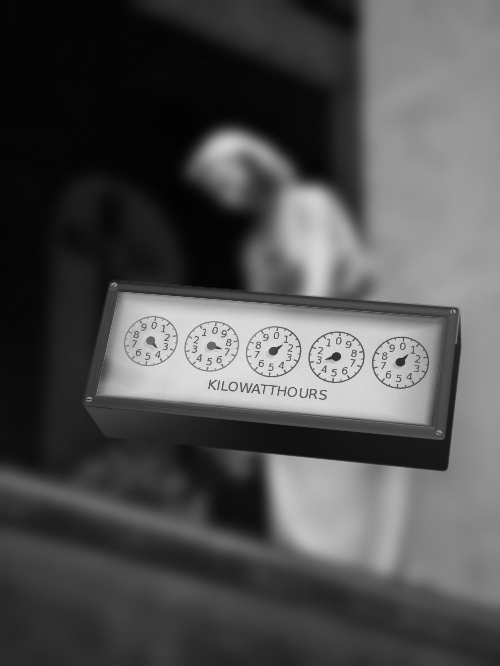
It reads **37131** kWh
